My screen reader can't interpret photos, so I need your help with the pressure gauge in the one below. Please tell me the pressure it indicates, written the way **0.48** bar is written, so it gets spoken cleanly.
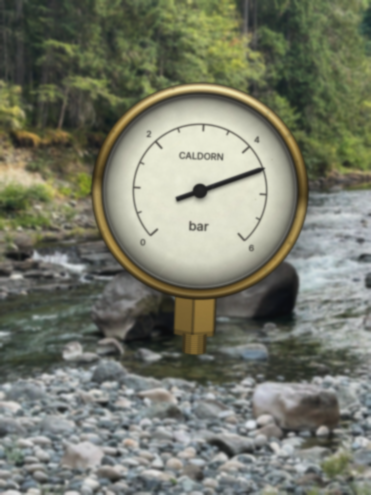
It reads **4.5** bar
